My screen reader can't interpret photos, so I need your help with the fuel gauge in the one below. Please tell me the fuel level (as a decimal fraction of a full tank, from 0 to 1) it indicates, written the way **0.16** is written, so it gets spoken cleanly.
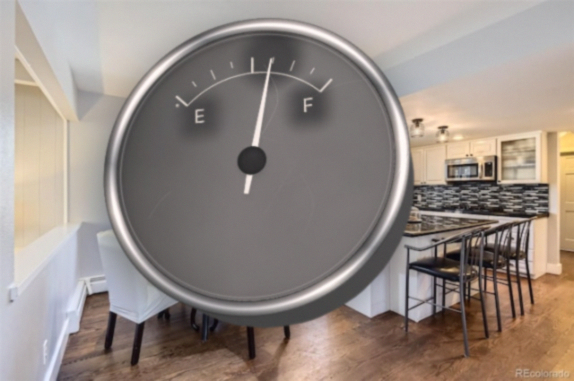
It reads **0.625**
